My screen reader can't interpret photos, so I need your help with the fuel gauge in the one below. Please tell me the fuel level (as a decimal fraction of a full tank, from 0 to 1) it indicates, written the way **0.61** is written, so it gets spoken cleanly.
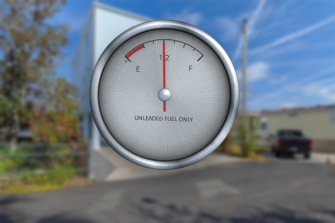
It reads **0.5**
